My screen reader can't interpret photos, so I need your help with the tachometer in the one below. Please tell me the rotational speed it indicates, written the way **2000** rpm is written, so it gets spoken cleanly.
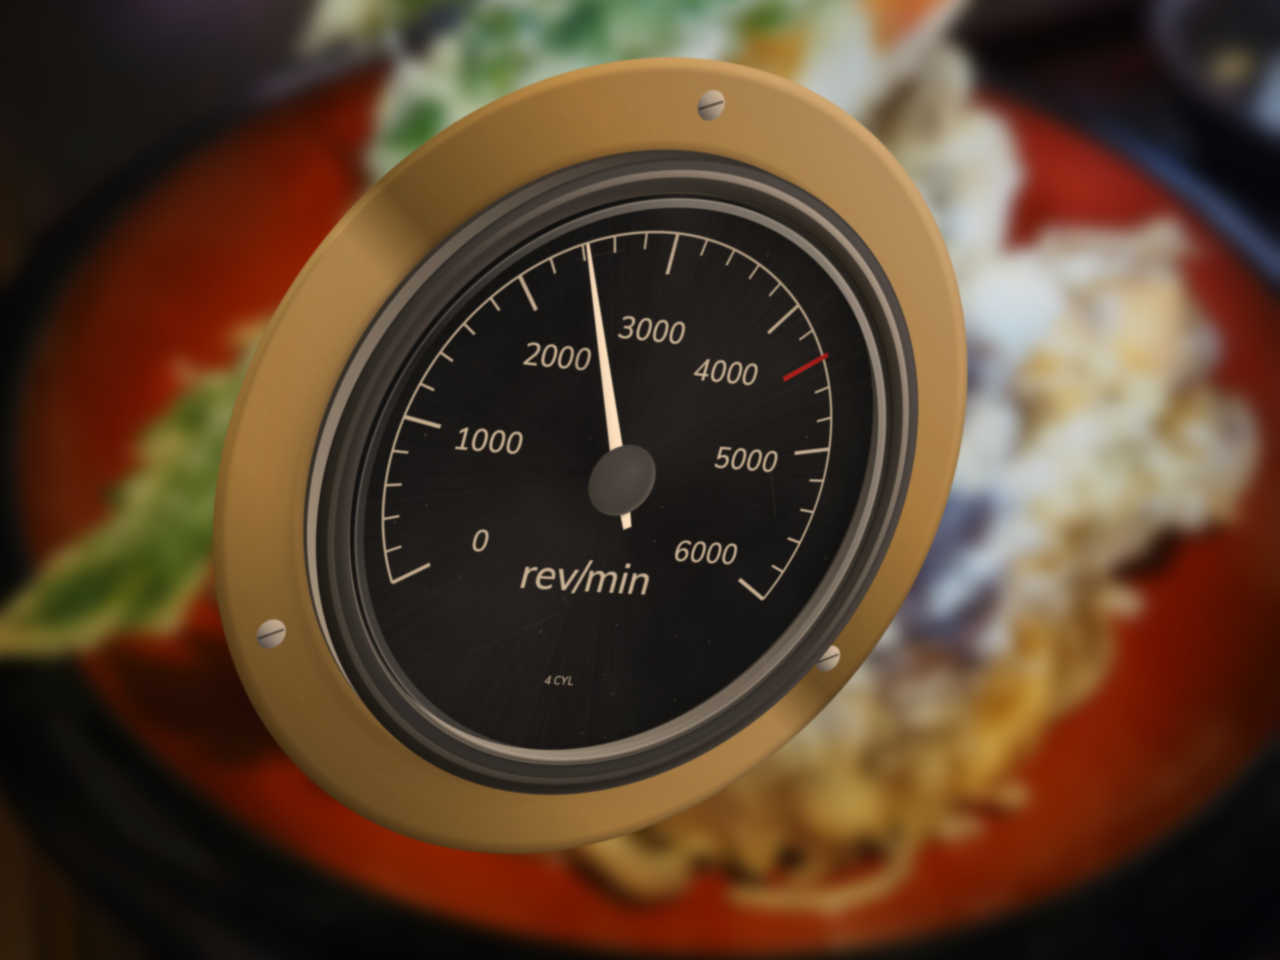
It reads **2400** rpm
